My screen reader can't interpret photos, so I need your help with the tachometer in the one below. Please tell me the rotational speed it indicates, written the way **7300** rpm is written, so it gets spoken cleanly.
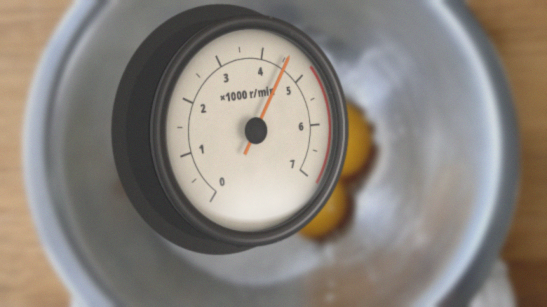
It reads **4500** rpm
